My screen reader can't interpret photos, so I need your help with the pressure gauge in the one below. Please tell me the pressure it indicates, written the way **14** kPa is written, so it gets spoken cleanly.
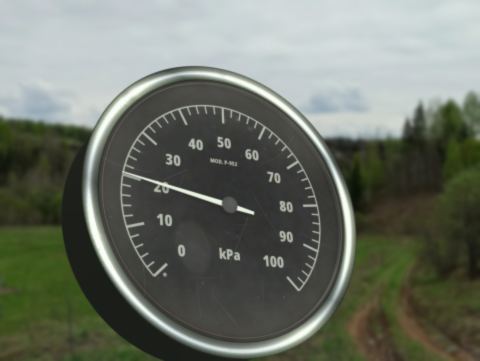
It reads **20** kPa
